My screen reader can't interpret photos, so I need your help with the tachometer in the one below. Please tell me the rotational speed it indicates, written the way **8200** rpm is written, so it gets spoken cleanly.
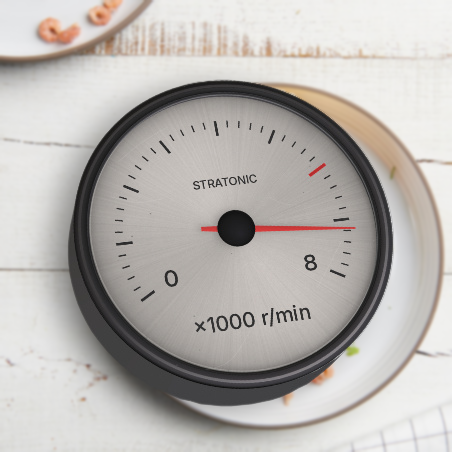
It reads **7200** rpm
